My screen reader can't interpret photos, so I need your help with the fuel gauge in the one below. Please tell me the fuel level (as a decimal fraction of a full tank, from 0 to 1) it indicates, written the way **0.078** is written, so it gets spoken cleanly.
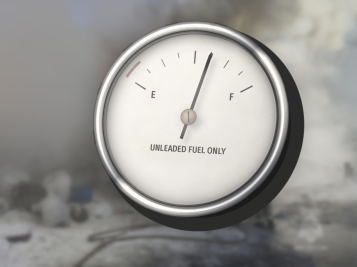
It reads **0.625**
